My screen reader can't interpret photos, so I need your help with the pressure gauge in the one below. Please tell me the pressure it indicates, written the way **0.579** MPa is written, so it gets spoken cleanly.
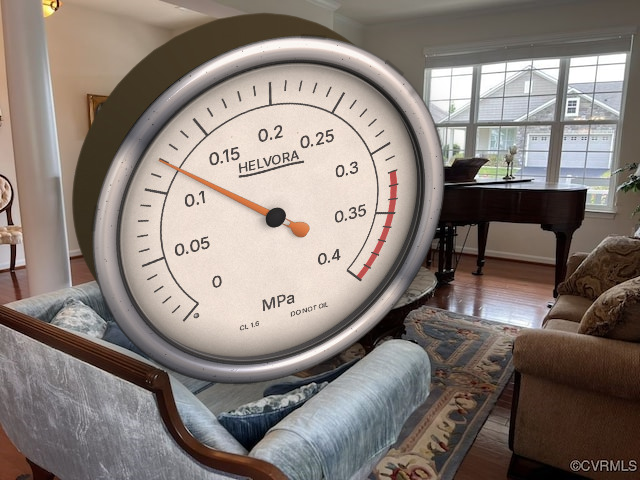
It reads **0.12** MPa
